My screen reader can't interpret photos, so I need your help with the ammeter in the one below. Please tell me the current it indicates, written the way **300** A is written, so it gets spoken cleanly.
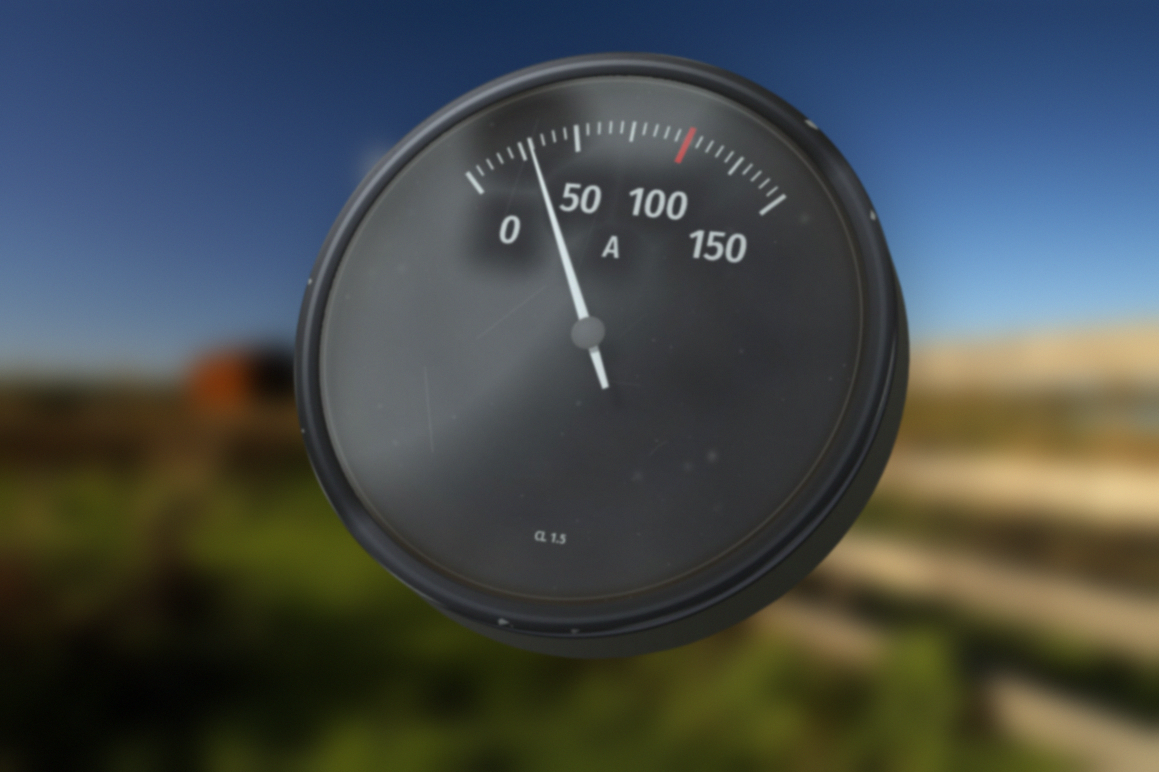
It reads **30** A
